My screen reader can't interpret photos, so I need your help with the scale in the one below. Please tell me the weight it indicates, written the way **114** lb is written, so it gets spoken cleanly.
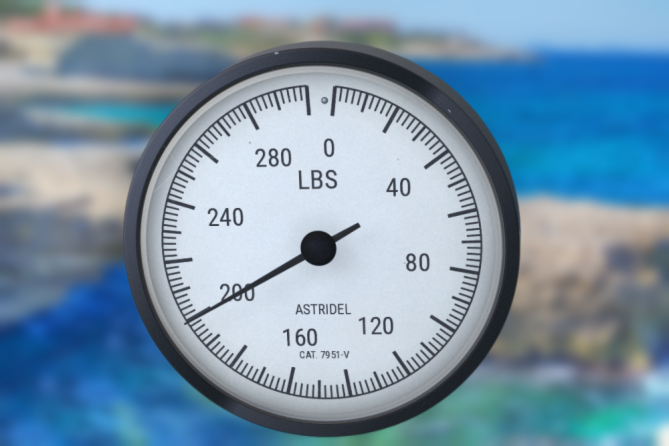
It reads **200** lb
